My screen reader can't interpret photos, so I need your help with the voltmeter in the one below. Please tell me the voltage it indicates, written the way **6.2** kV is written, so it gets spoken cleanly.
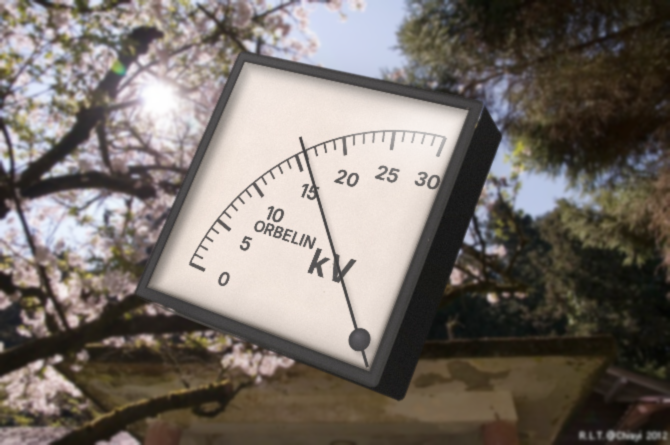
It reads **16** kV
